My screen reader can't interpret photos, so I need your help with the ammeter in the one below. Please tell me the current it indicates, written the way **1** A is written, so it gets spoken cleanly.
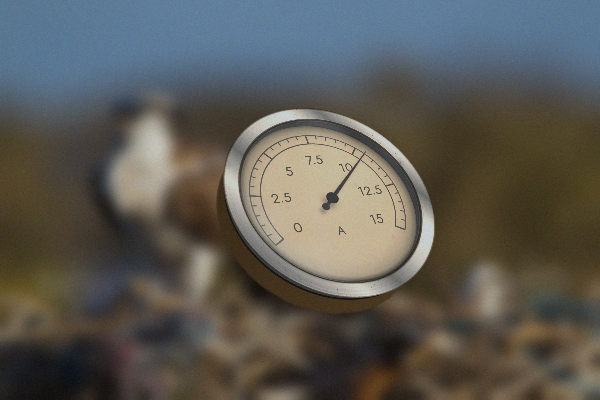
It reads **10.5** A
